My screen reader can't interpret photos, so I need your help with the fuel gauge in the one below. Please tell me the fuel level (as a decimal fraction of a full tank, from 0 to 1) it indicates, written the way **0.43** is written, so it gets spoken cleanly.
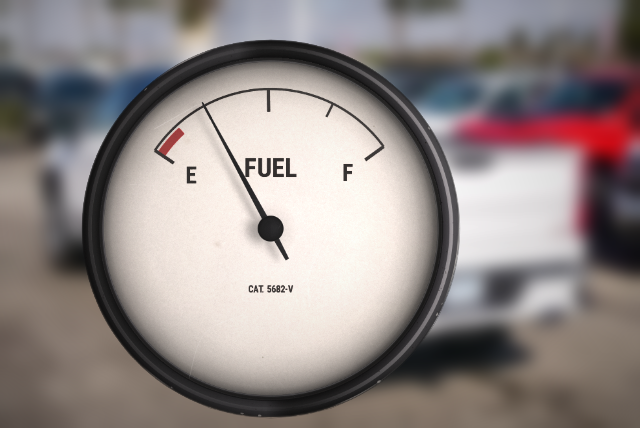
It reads **0.25**
